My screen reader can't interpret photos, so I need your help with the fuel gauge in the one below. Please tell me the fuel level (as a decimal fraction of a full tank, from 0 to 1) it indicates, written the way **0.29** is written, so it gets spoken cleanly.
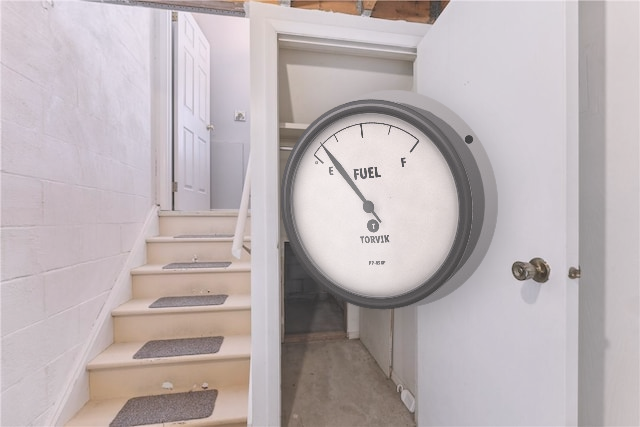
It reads **0.125**
